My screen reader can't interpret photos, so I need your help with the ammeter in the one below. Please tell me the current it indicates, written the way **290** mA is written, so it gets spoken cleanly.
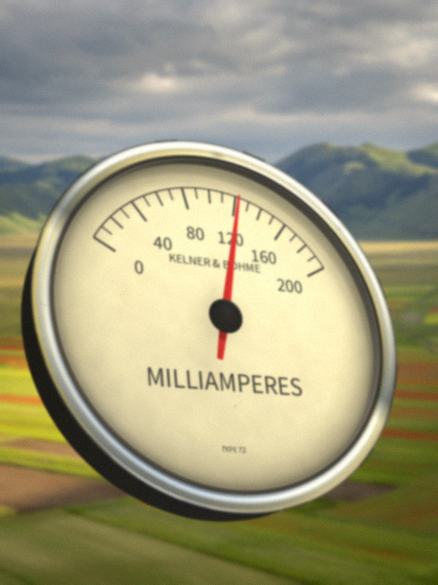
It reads **120** mA
